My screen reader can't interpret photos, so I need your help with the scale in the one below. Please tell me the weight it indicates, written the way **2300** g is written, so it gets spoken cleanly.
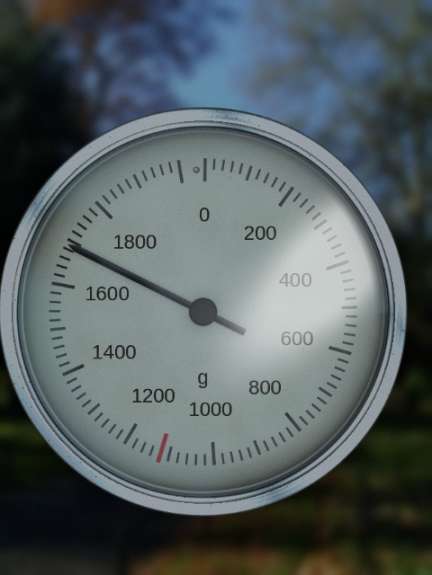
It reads **1690** g
